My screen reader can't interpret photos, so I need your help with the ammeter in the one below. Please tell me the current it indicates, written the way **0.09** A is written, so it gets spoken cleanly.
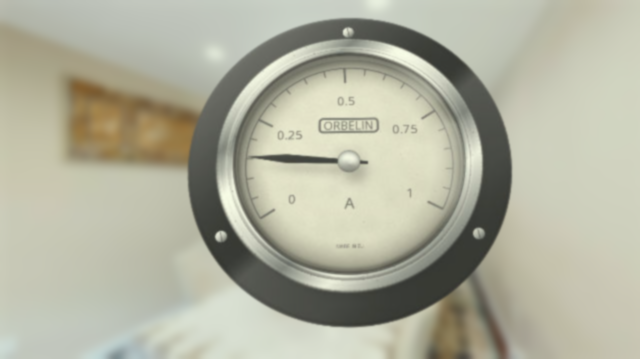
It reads **0.15** A
